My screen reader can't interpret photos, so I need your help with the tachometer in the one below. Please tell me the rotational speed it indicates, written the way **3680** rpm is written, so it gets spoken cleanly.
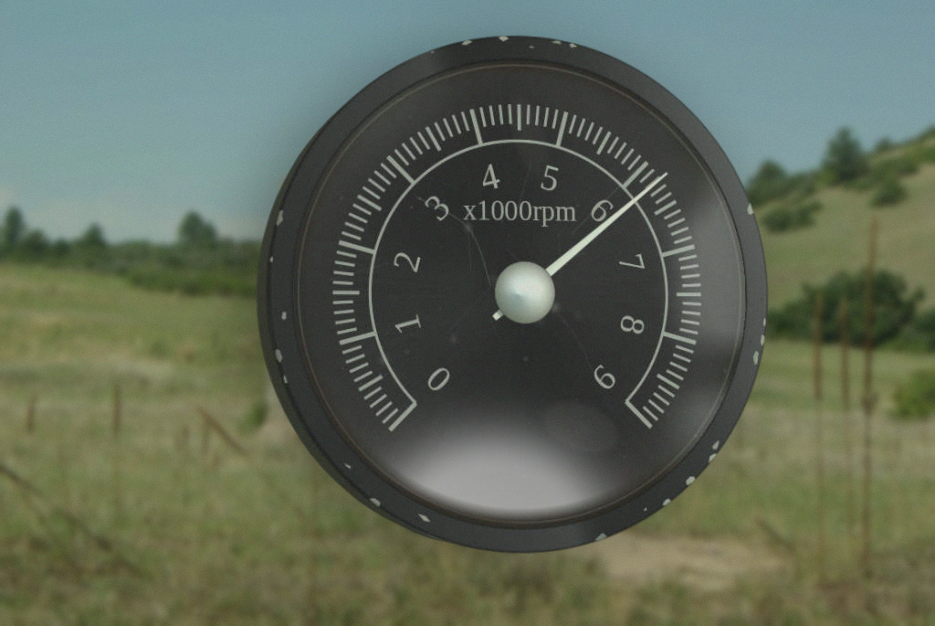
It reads **6200** rpm
